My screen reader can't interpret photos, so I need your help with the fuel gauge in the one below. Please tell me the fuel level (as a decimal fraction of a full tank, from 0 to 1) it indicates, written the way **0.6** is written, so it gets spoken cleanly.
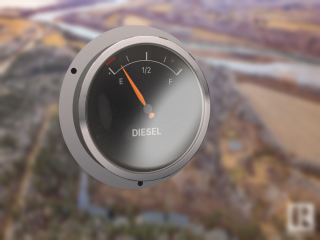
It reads **0.125**
